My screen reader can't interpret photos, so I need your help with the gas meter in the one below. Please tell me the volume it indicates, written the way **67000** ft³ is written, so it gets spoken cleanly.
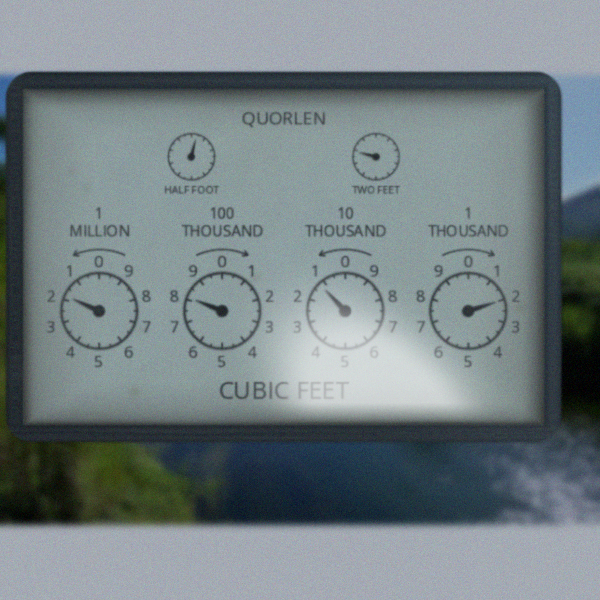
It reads **181200** ft³
